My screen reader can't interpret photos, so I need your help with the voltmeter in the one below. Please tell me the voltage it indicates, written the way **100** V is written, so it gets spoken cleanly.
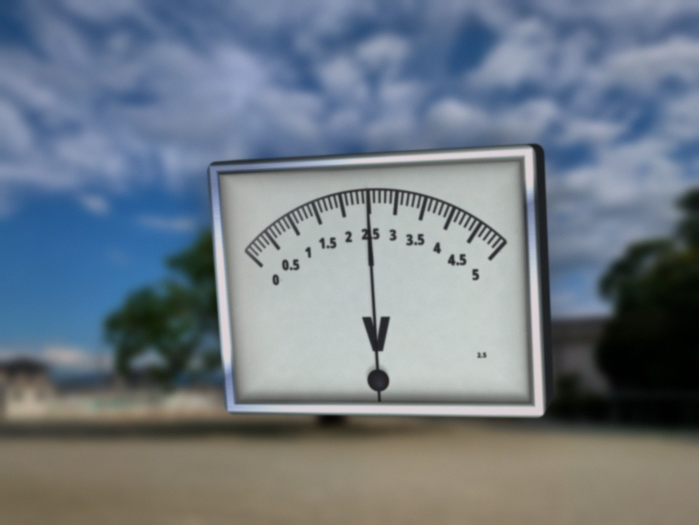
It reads **2.5** V
